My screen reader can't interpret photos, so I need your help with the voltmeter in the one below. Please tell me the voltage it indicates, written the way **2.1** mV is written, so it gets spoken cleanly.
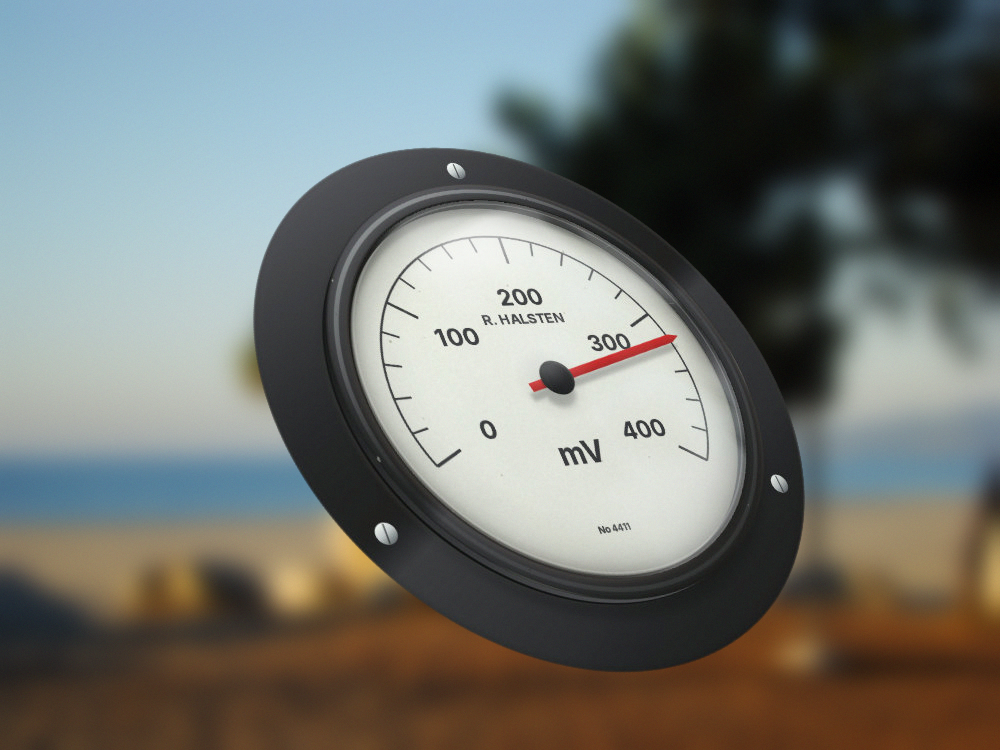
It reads **320** mV
